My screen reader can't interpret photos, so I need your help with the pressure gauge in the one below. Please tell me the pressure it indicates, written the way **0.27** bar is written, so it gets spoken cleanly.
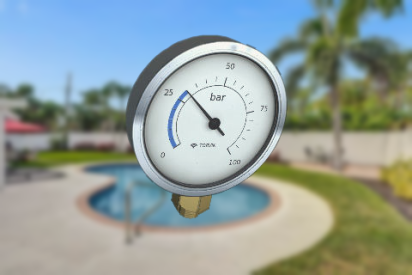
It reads **30** bar
